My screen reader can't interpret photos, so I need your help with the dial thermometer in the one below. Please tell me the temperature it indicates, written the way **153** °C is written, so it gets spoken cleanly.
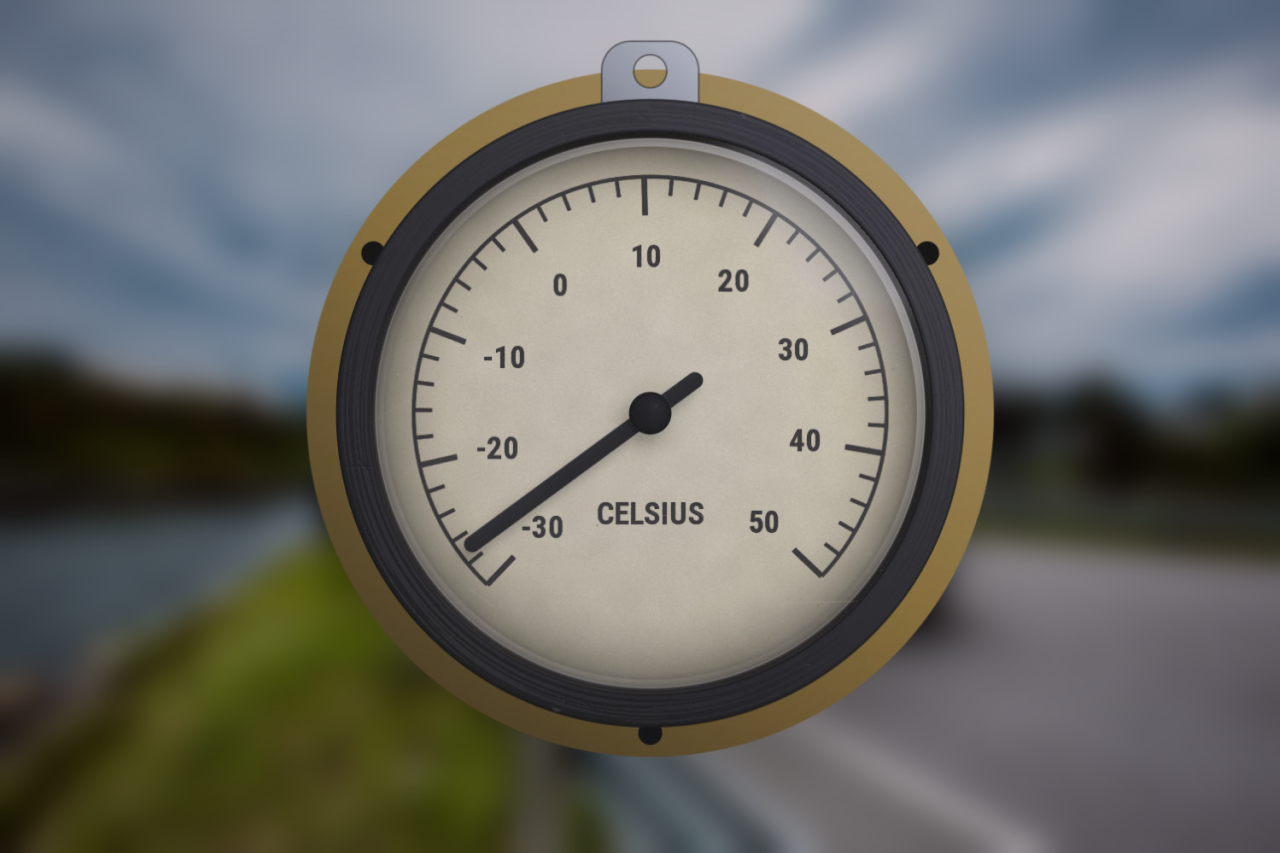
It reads **-27** °C
